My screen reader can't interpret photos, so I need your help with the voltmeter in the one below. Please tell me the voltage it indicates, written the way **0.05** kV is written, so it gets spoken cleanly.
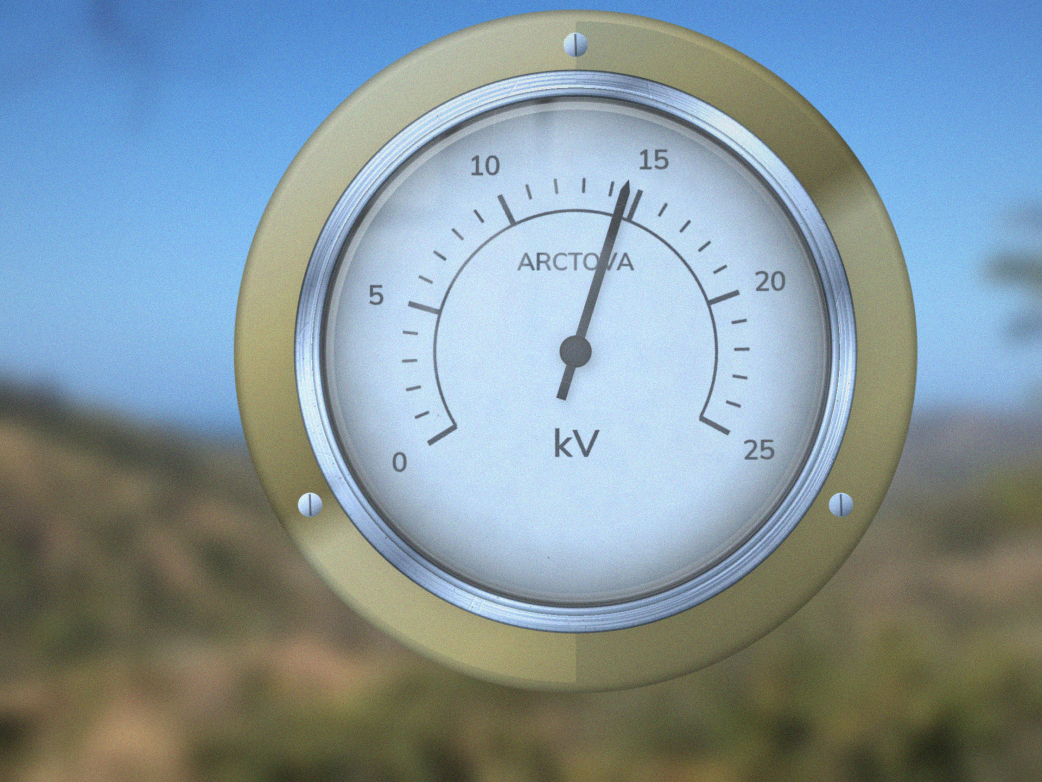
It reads **14.5** kV
